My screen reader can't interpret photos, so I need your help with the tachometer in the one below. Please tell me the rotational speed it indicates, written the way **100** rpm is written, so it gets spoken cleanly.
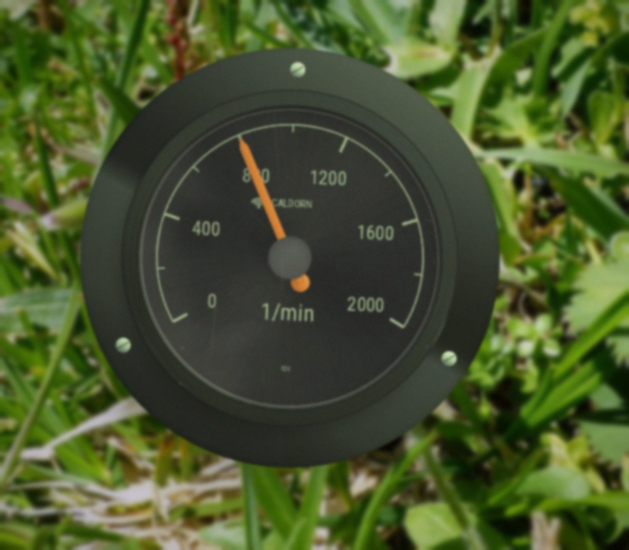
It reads **800** rpm
